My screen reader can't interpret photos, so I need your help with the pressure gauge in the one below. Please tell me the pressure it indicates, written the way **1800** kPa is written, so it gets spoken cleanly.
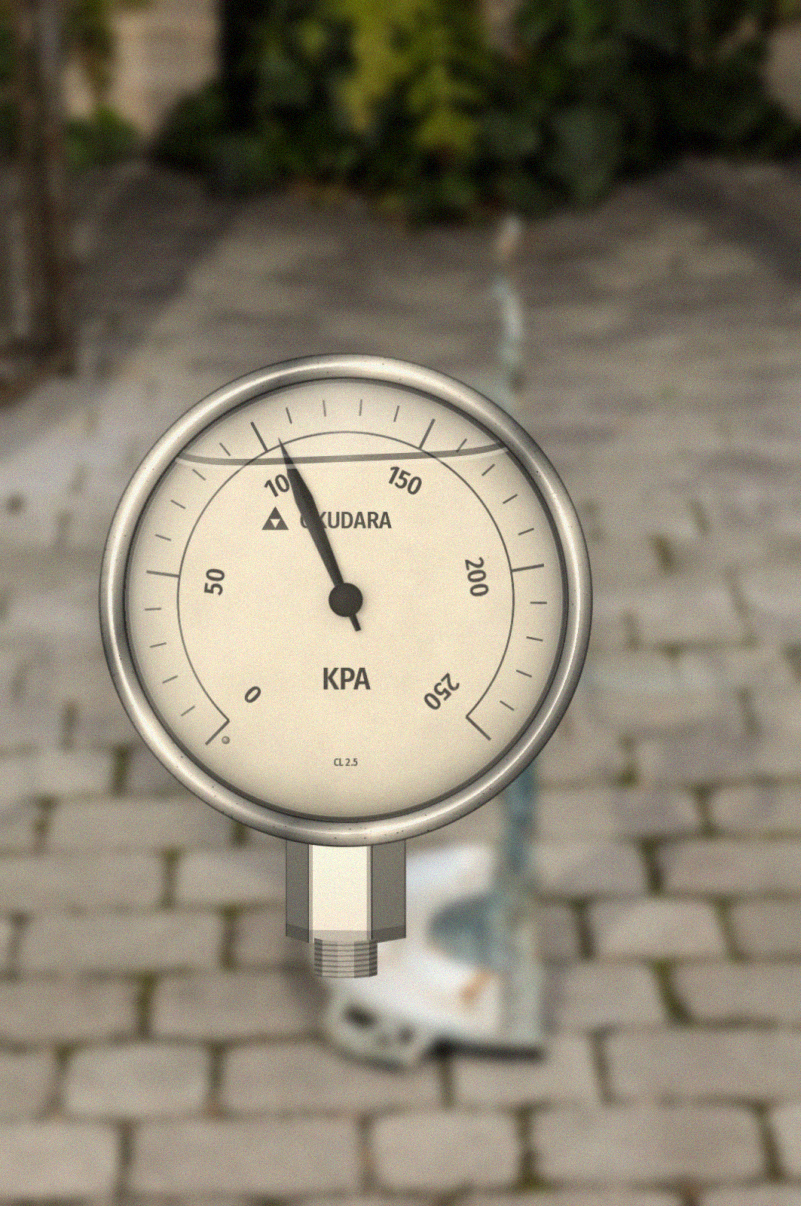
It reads **105** kPa
